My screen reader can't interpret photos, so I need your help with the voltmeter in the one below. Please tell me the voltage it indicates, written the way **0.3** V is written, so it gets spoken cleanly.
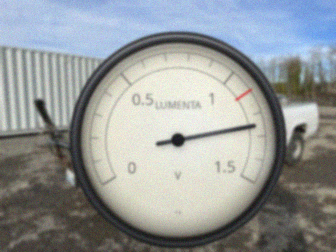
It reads **1.25** V
